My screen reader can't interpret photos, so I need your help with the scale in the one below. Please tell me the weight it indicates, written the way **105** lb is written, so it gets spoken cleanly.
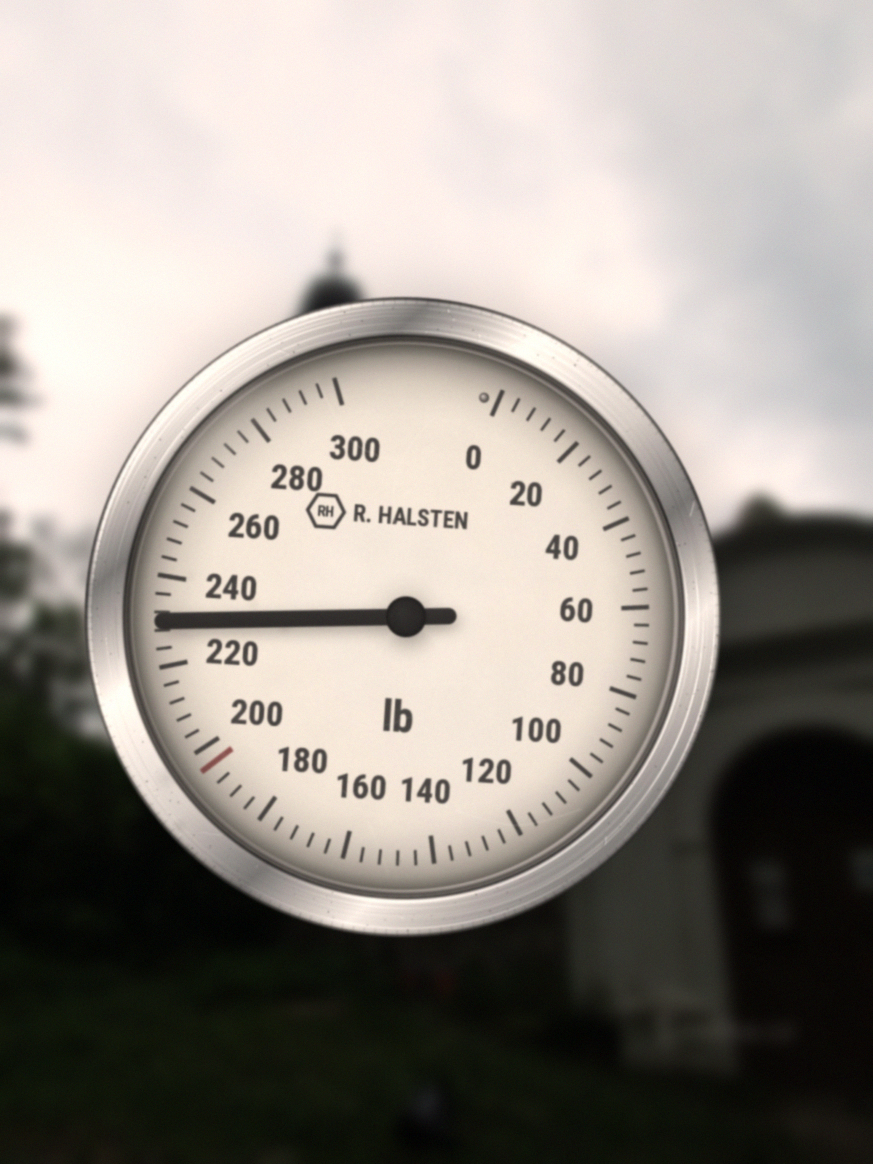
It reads **230** lb
